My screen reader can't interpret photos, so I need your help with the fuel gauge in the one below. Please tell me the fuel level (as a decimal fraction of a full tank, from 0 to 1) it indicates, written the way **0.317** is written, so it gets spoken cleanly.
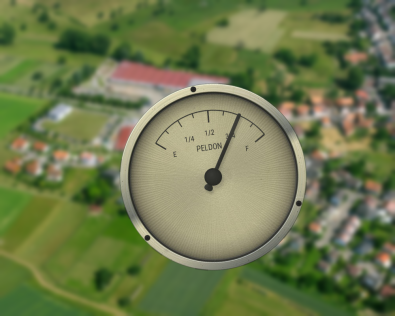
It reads **0.75**
